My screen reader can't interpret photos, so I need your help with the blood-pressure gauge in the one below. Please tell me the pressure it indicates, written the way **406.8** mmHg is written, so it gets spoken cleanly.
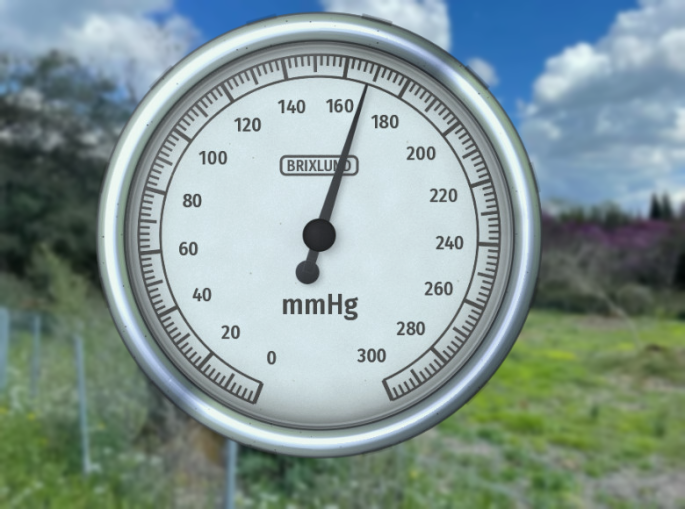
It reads **168** mmHg
